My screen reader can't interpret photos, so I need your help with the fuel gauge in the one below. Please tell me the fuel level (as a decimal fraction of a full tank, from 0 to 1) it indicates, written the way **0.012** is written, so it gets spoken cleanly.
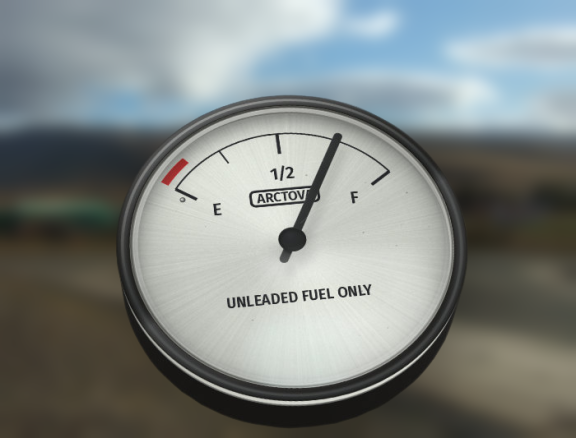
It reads **0.75**
